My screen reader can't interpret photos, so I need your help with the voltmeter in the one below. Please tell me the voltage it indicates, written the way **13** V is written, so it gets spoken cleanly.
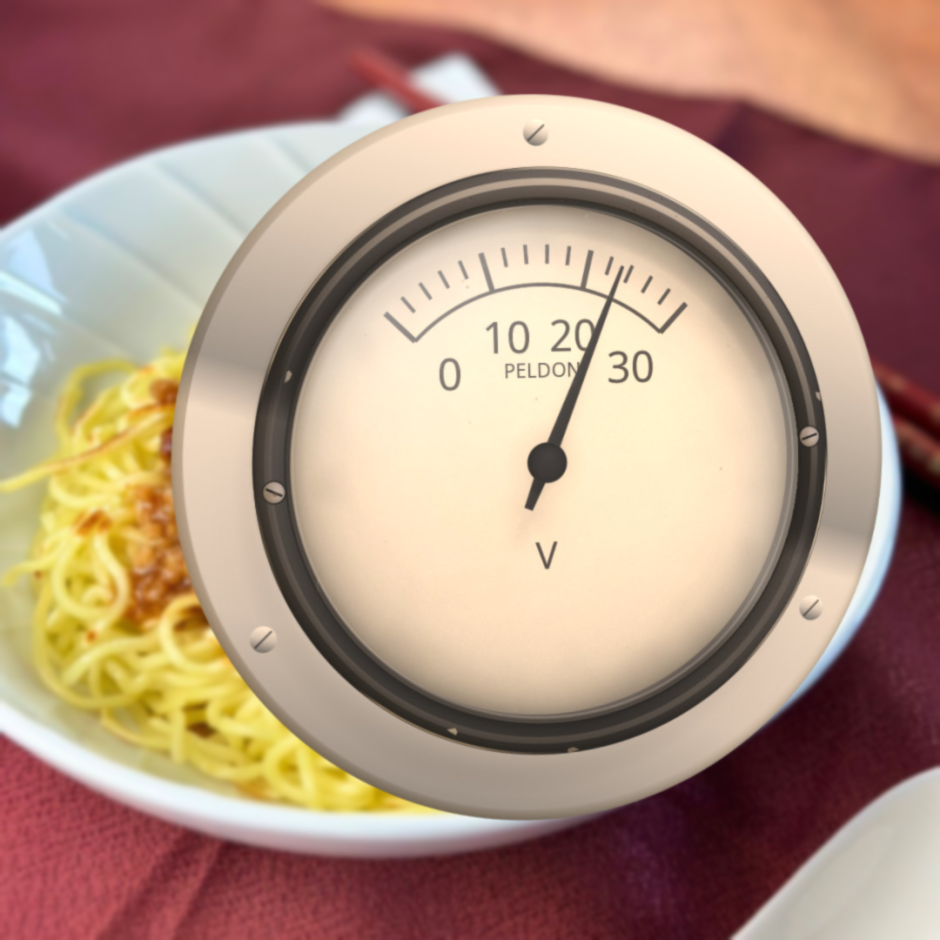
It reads **23** V
